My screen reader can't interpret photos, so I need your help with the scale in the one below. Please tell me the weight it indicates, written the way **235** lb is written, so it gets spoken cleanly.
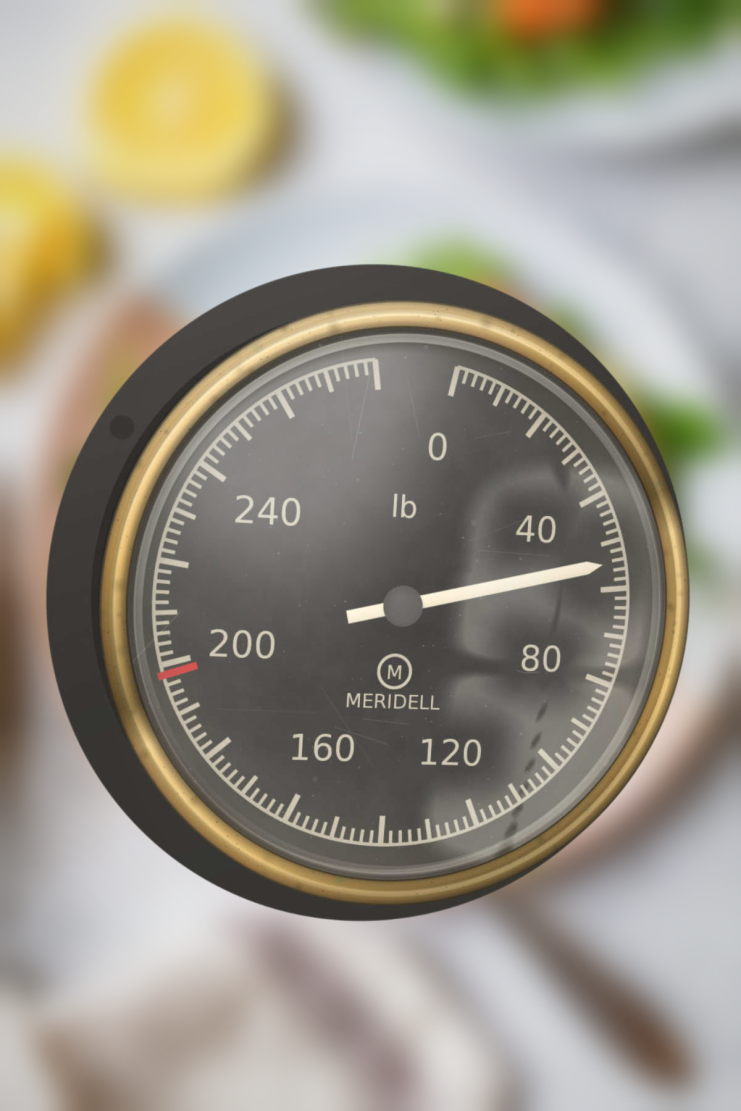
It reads **54** lb
